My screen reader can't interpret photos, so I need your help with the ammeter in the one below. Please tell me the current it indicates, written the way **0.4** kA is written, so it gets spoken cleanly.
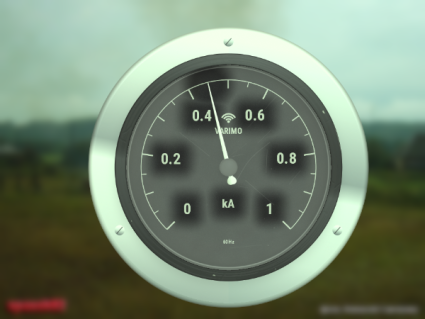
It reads **0.45** kA
